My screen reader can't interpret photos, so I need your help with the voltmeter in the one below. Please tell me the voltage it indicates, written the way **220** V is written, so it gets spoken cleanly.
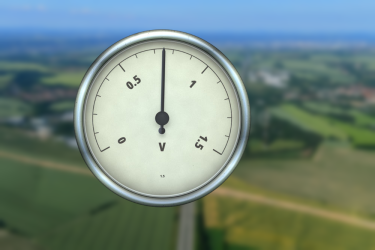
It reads **0.75** V
